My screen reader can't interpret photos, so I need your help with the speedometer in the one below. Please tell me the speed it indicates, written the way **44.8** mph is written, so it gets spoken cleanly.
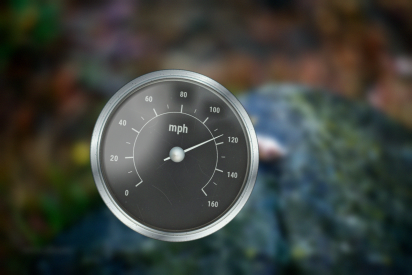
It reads **115** mph
